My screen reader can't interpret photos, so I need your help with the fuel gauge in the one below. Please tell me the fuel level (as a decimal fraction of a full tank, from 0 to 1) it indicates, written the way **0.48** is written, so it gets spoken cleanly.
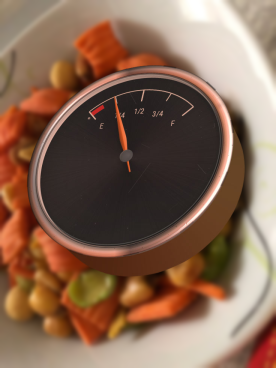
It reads **0.25**
